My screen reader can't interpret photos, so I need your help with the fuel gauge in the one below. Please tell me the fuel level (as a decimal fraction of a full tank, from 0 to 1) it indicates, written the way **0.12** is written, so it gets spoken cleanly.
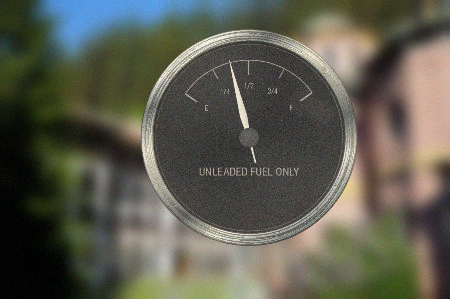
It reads **0.375**
